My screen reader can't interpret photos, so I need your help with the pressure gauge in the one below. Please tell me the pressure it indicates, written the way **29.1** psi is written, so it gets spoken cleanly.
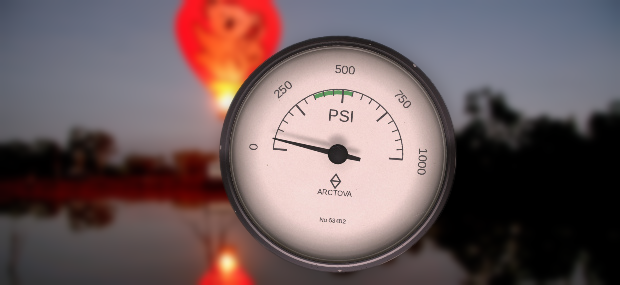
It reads **50** psi
